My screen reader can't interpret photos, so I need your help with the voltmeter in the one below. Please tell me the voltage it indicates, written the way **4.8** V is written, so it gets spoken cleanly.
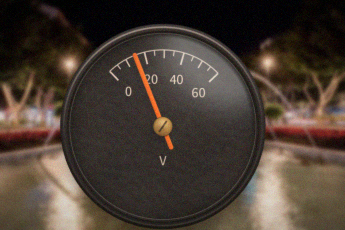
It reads **15** V
